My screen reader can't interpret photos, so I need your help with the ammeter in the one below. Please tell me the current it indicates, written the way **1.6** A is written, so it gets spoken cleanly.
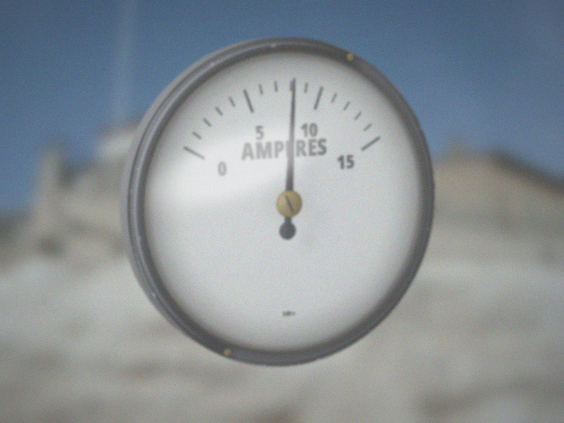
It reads **8** A
